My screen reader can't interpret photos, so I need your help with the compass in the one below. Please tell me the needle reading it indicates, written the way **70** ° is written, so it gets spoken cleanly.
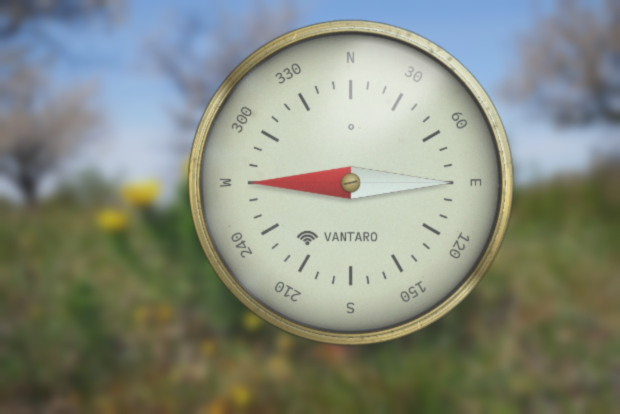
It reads **270** °
